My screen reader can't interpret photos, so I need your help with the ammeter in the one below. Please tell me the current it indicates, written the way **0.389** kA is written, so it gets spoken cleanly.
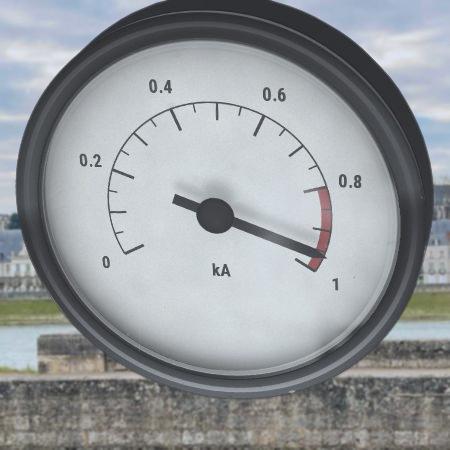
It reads **0.95** kA
